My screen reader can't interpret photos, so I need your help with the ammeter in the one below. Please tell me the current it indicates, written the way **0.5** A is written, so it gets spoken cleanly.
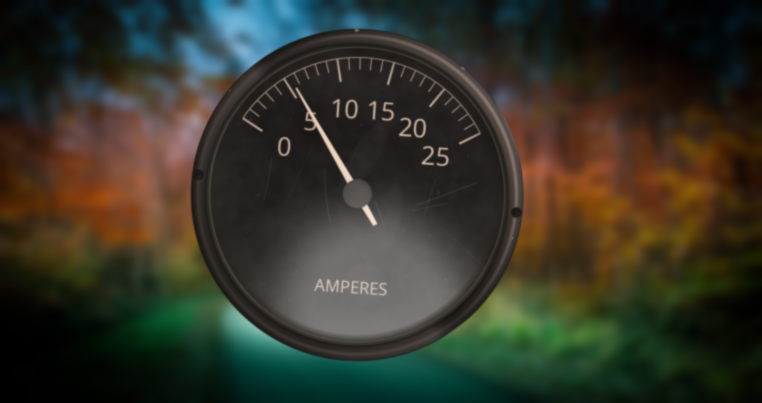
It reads **5.5** A
